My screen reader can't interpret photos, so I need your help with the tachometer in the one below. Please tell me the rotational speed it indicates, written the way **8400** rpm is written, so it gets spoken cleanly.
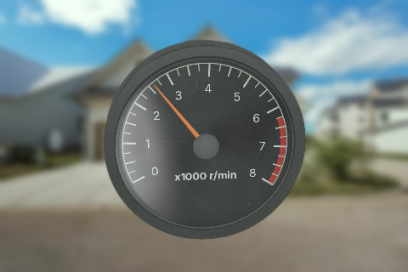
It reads **2625** rpm
